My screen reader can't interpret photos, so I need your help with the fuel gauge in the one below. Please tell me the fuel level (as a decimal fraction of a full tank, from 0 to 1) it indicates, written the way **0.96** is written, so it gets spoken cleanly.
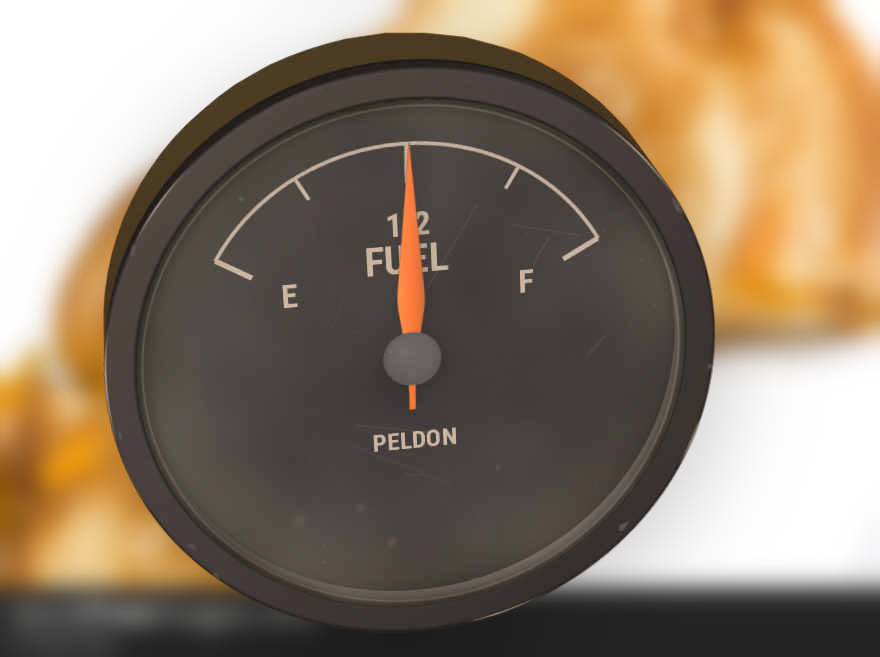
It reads **0.5**
